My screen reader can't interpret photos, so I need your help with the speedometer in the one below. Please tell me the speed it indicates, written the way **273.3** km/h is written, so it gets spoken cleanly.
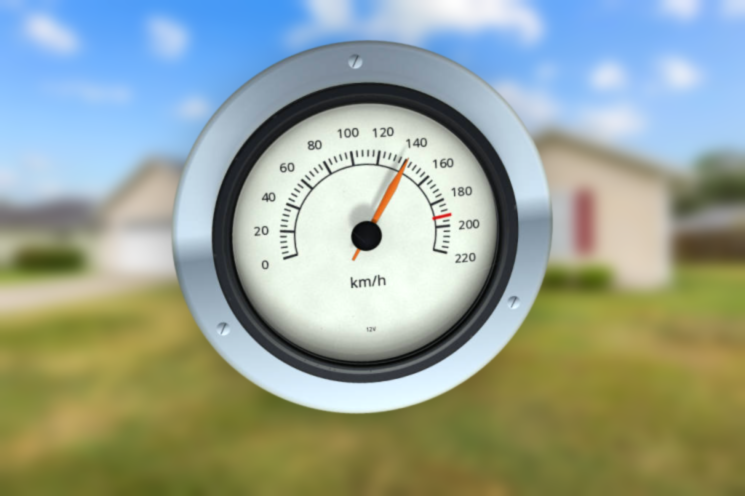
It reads **140** km/h
